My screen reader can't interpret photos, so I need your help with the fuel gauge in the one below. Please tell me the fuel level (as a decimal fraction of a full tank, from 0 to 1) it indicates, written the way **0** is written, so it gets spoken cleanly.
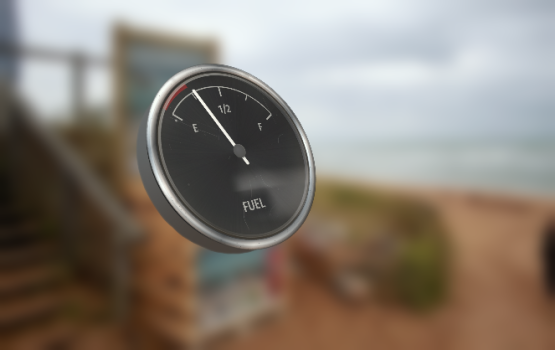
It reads **0.25**
